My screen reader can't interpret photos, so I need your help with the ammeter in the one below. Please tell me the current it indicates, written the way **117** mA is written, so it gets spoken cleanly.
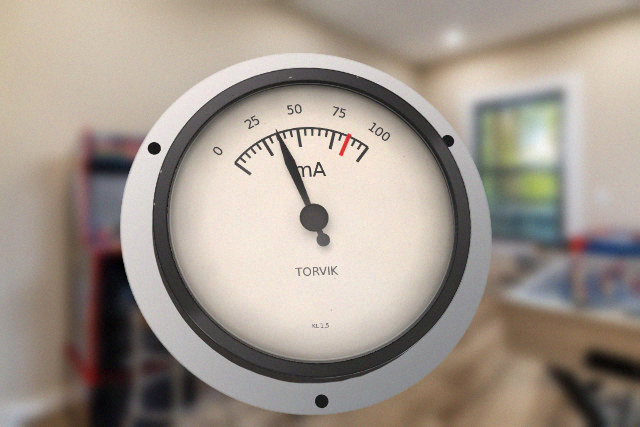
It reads **35** mA
